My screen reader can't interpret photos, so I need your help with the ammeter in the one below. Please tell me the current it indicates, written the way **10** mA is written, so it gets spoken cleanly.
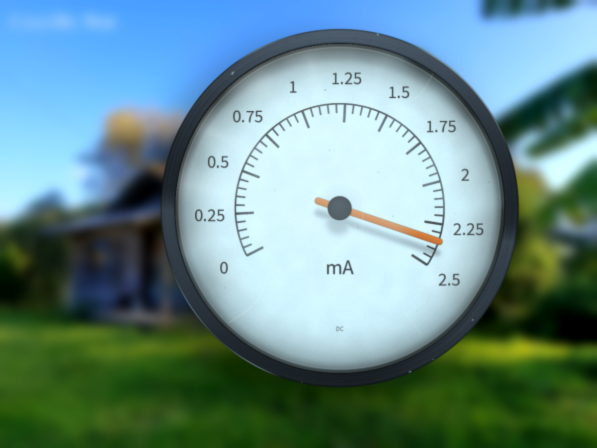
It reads **2.35** mA
